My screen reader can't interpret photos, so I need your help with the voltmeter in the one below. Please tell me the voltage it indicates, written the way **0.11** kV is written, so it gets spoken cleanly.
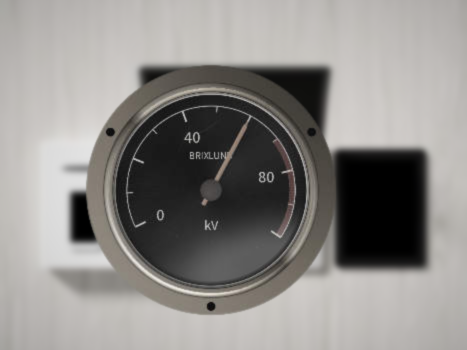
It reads **60** kV
